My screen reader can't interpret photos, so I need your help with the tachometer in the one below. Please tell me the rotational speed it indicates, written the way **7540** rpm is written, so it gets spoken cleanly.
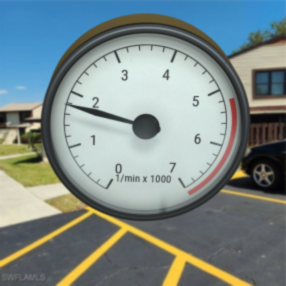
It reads **1800** rpm
